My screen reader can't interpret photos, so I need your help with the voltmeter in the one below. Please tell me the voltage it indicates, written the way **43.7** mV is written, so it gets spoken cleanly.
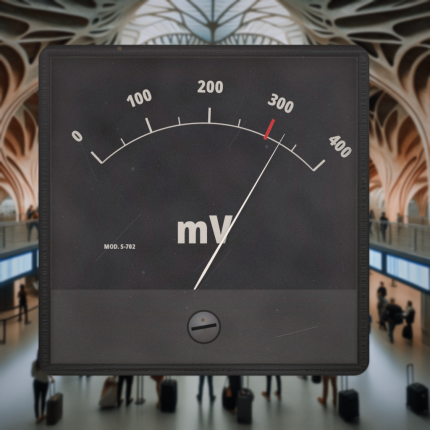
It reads **325** mV
